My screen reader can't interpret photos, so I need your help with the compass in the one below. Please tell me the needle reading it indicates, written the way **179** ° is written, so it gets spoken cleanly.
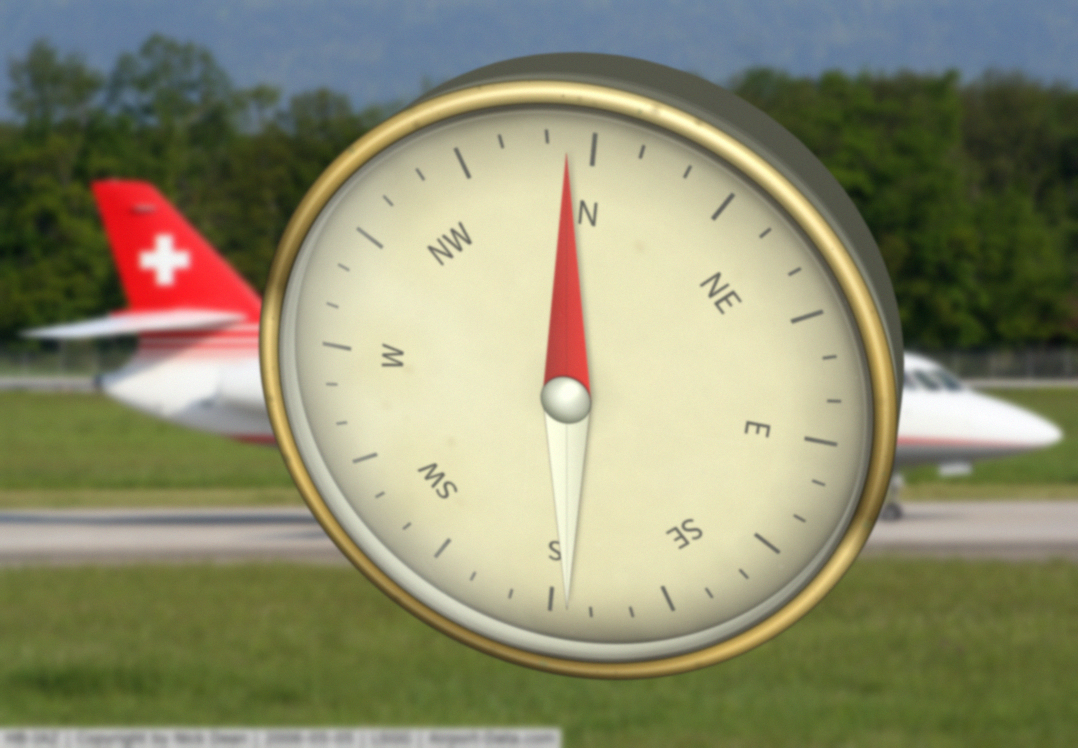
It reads **355** °
